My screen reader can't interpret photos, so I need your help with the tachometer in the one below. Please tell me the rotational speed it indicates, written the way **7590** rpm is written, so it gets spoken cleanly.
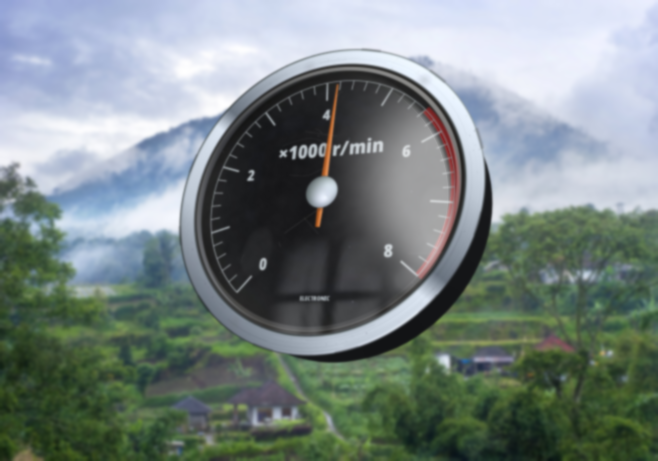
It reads **4200** rpm
